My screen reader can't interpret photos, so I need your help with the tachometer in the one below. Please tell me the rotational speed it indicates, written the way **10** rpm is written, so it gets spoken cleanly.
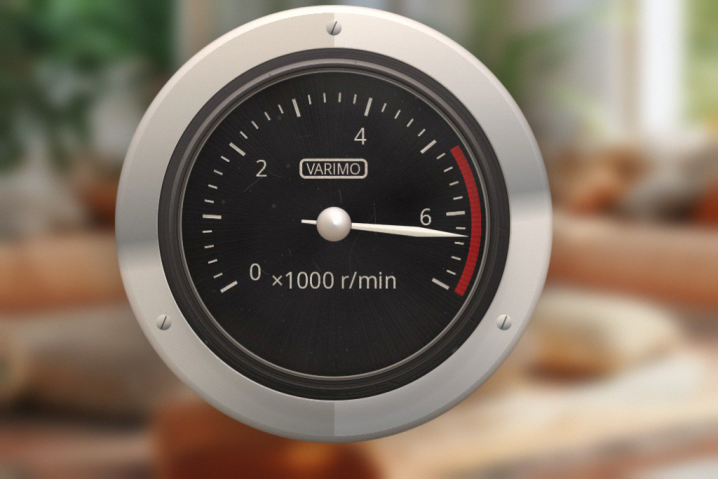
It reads **6300** rpm
